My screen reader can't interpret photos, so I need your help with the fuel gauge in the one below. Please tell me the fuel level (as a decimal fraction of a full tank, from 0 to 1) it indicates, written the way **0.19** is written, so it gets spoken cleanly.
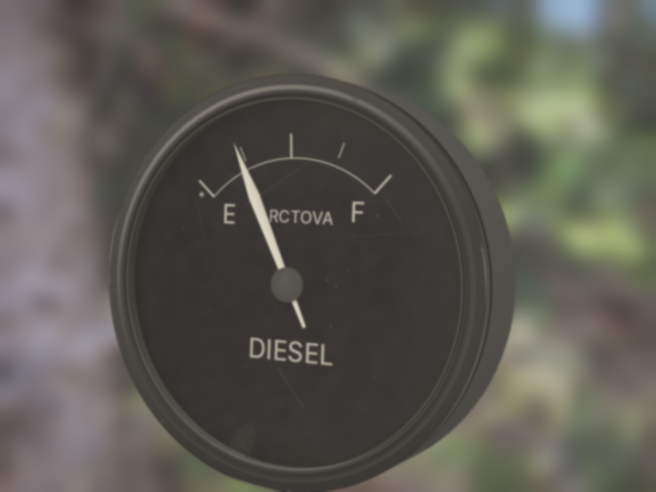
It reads **0.25**
